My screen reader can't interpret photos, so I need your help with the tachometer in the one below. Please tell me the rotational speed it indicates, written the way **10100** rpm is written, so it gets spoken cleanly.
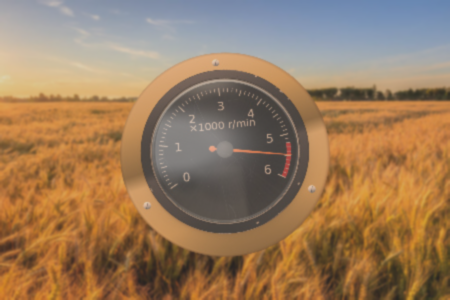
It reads **5500** rpm
